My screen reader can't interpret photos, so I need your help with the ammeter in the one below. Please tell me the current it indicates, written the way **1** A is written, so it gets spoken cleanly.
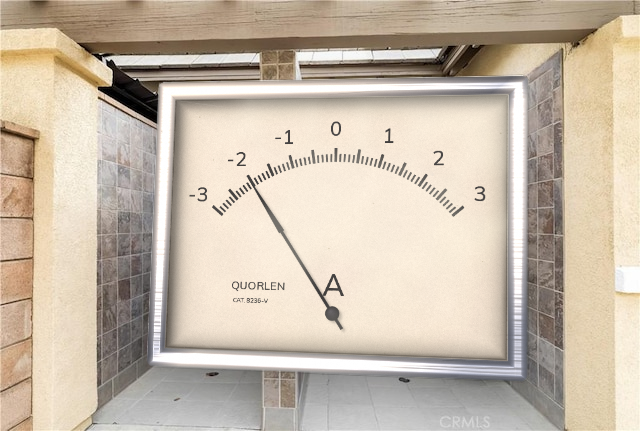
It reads **-2** A
